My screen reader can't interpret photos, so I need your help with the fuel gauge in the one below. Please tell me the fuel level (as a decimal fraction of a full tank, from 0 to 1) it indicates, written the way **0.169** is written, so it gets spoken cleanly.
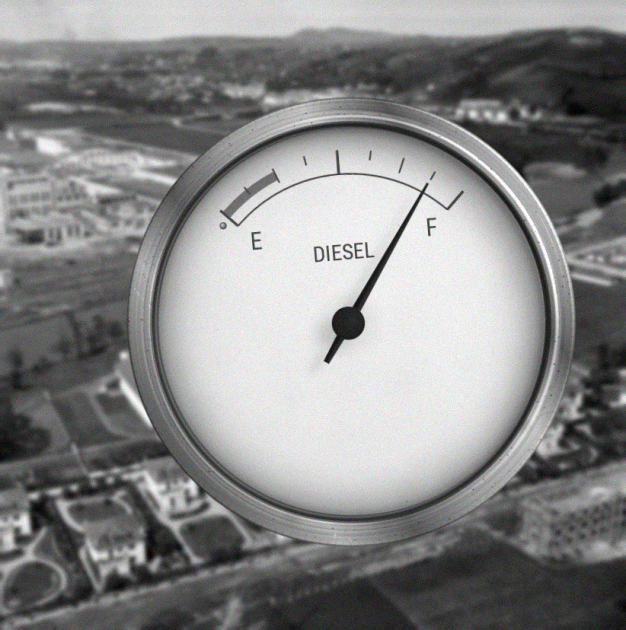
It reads **0.875**
